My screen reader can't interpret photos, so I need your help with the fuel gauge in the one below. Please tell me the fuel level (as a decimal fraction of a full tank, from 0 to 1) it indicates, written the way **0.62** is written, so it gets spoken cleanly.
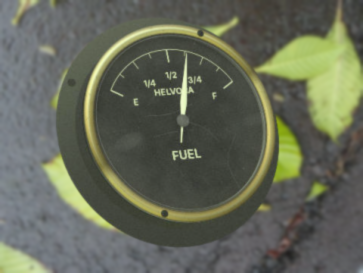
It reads **0.625**
